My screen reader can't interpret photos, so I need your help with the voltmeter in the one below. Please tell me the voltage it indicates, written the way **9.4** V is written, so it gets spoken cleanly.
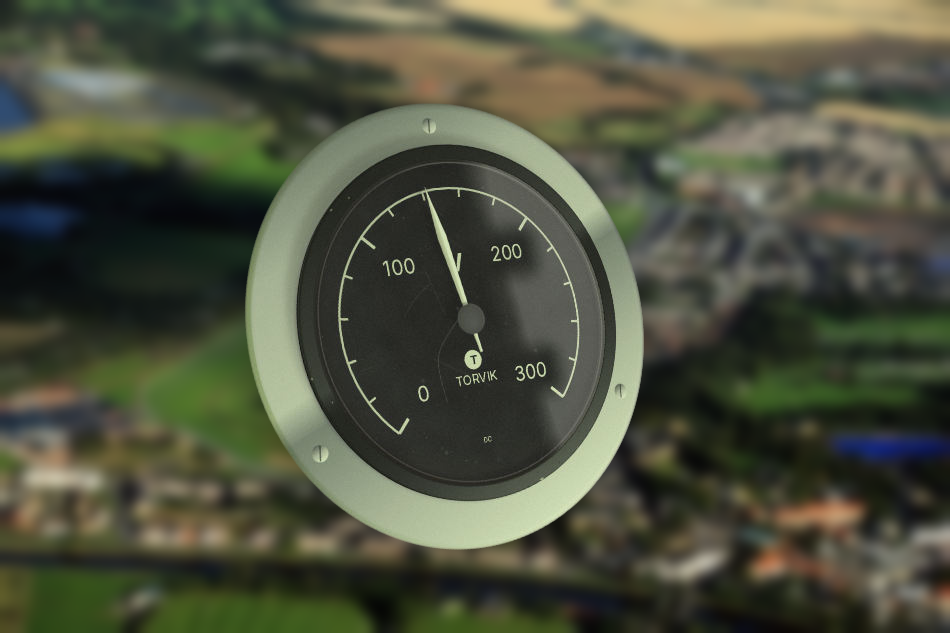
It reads **140** V
